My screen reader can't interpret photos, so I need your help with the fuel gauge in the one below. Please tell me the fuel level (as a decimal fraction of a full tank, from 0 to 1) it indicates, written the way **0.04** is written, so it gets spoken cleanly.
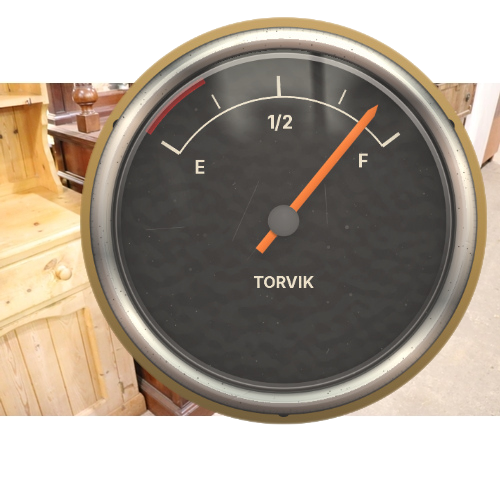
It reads **0.875**
